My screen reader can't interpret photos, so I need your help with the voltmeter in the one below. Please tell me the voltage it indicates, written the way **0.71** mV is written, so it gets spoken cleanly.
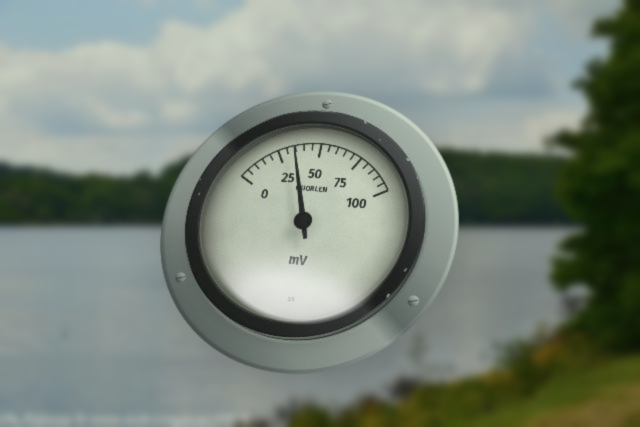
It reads **35** mV
